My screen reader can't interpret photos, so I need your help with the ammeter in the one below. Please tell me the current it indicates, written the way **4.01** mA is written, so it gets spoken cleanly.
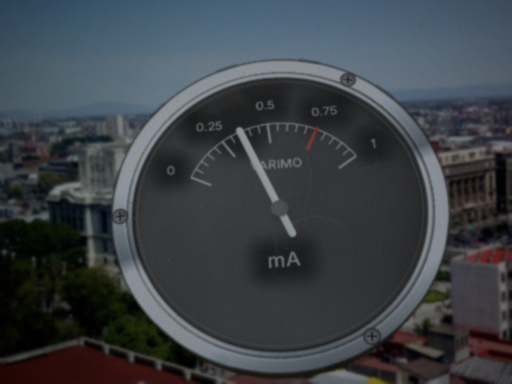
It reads **0.35** mA
